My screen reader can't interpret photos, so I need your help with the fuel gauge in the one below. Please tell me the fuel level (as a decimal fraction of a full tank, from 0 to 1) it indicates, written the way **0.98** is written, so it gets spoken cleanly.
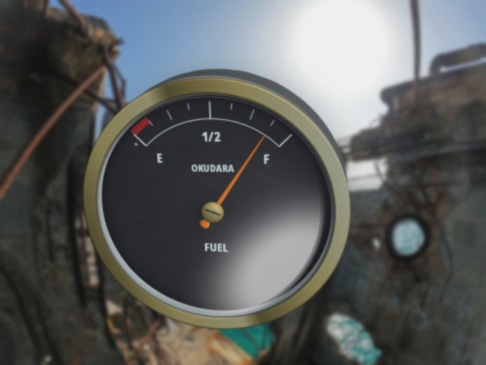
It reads **0.875**
